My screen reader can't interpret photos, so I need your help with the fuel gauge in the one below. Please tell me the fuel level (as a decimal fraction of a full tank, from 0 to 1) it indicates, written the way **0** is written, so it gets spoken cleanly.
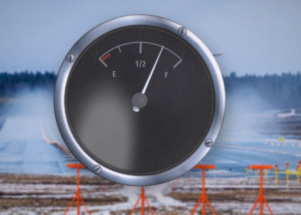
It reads **0.75**
